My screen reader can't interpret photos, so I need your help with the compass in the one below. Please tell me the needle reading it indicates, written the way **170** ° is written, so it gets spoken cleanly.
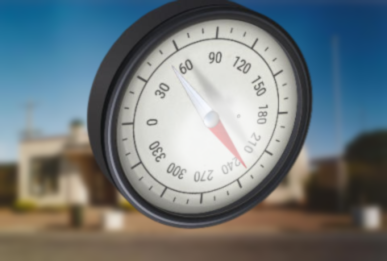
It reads **230** °
